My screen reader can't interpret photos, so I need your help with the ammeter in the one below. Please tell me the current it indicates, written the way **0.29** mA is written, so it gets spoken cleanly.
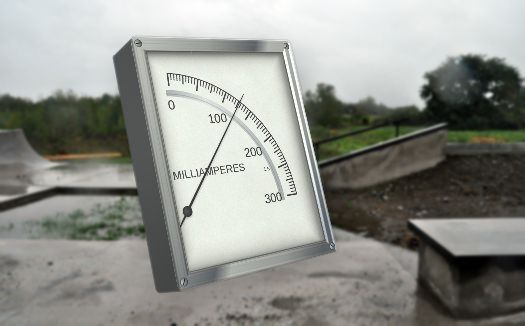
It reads **125** mA
